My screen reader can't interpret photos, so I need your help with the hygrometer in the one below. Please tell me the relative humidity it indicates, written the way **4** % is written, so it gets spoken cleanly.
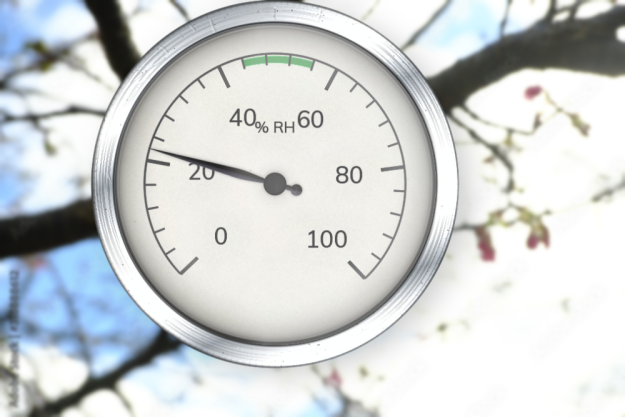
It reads **22** %
